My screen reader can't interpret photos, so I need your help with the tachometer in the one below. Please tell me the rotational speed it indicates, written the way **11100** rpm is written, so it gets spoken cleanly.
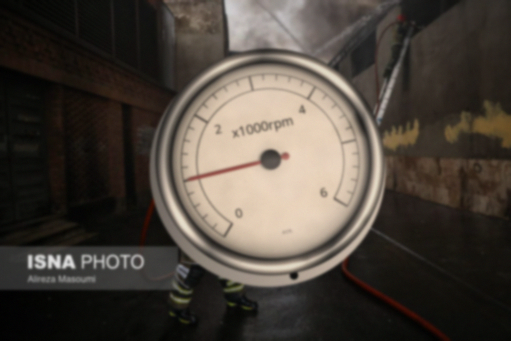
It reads **1000** rpm
